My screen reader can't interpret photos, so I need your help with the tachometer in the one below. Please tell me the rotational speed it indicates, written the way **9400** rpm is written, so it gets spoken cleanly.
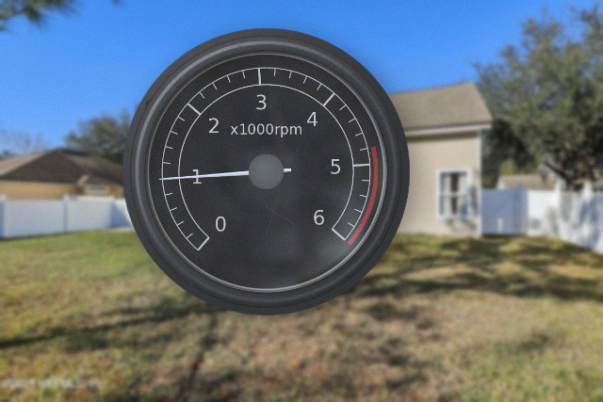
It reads **1000** rpm
